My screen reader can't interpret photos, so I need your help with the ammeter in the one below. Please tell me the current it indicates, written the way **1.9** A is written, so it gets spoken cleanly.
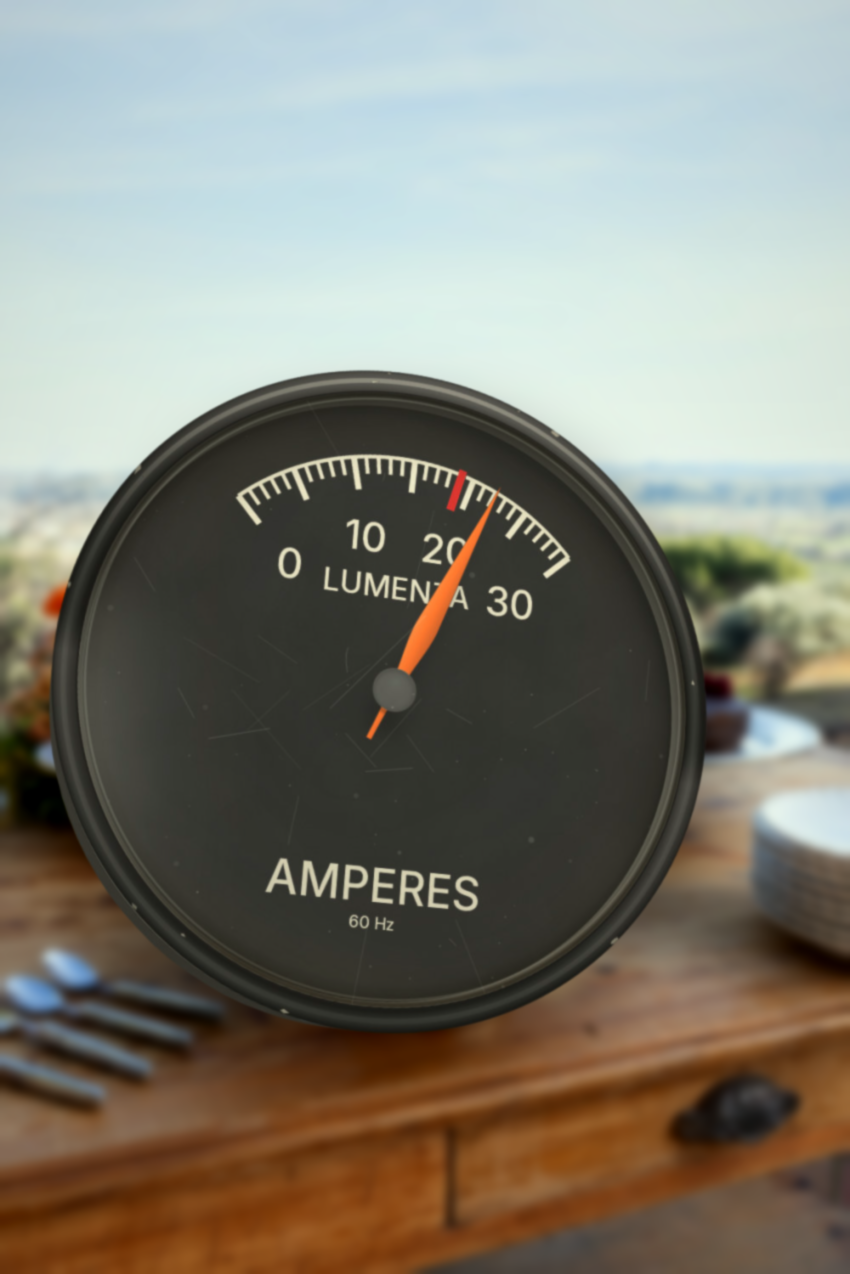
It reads **22** A
